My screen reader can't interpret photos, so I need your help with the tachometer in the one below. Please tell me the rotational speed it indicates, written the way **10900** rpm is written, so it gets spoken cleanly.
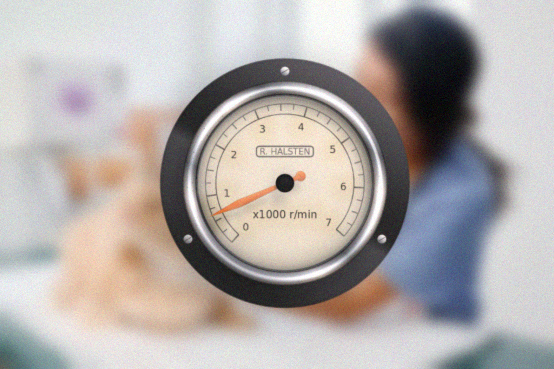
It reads **625** rpm
